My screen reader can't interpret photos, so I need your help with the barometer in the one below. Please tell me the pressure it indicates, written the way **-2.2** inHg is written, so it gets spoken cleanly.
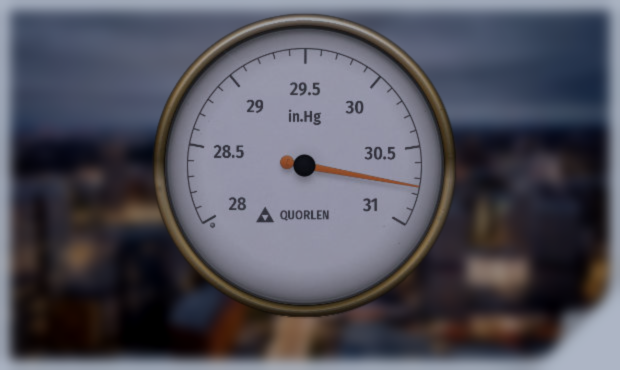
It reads **30.75** inHg
